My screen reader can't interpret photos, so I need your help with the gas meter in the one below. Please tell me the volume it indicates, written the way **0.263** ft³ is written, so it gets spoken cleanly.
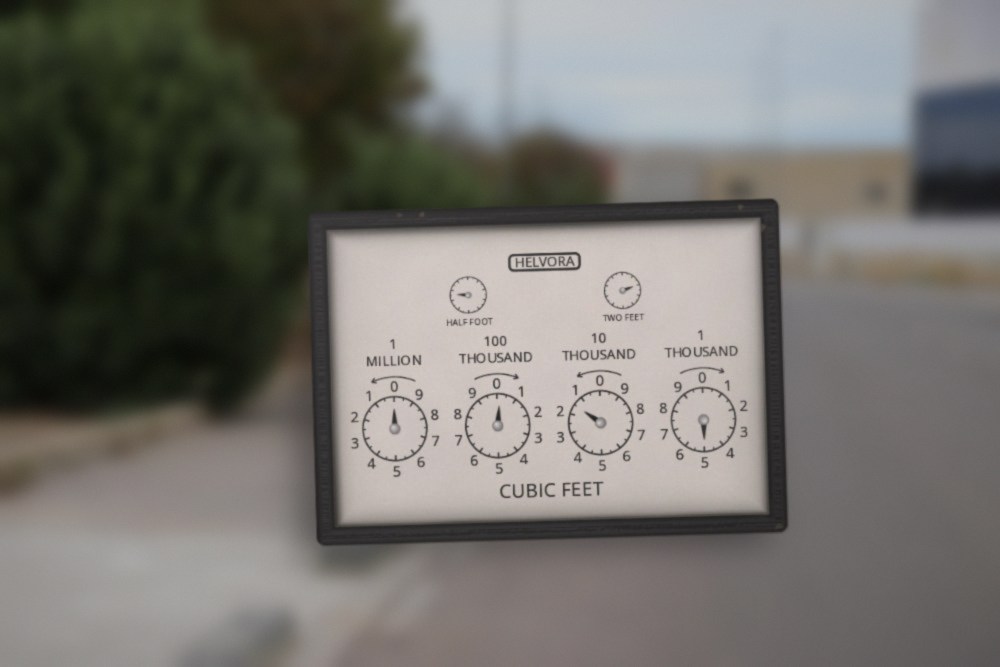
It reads **1500** ft³
